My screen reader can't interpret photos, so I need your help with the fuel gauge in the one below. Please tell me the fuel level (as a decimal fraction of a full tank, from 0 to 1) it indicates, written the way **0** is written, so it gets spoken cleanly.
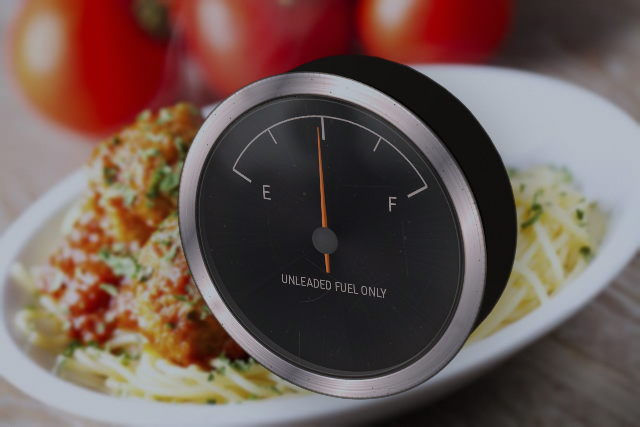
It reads **0.5**
